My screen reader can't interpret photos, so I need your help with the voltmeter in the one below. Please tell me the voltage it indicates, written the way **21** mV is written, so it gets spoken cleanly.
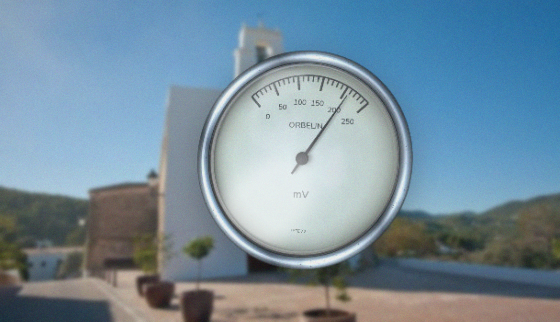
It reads **210** mV
